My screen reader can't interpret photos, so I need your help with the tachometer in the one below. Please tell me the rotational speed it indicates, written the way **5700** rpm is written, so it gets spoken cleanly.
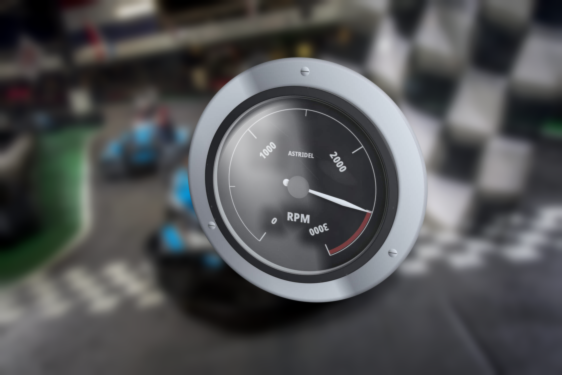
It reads **2500** rpm
